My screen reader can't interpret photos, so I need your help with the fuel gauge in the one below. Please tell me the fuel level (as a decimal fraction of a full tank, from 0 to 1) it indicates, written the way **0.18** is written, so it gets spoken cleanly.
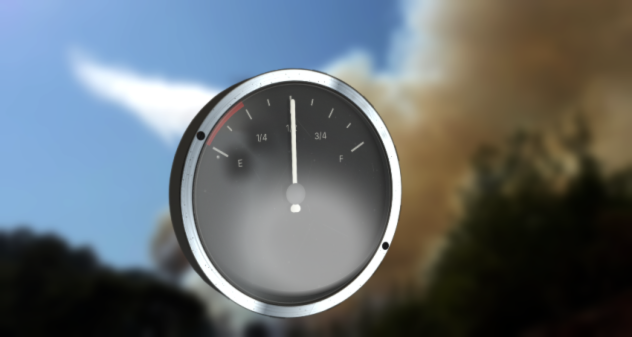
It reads **0.5**
